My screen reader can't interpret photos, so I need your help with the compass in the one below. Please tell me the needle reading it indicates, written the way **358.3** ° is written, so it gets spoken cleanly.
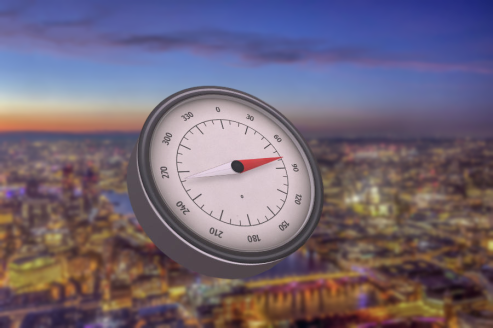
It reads **80** °
